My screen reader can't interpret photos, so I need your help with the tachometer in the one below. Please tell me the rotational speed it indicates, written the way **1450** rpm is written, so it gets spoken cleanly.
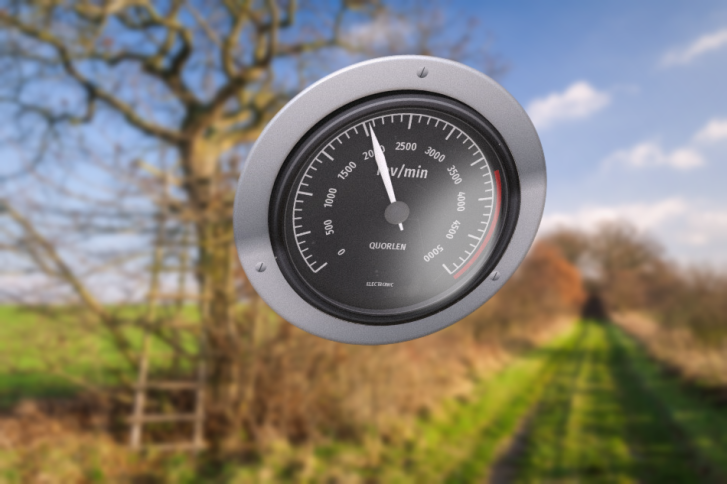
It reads **2050** rpm
